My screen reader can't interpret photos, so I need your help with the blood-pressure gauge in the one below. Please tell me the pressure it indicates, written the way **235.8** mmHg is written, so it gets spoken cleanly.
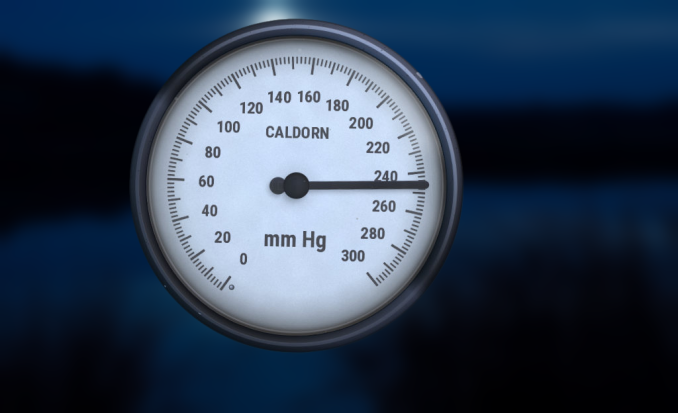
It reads **246** mmHg
